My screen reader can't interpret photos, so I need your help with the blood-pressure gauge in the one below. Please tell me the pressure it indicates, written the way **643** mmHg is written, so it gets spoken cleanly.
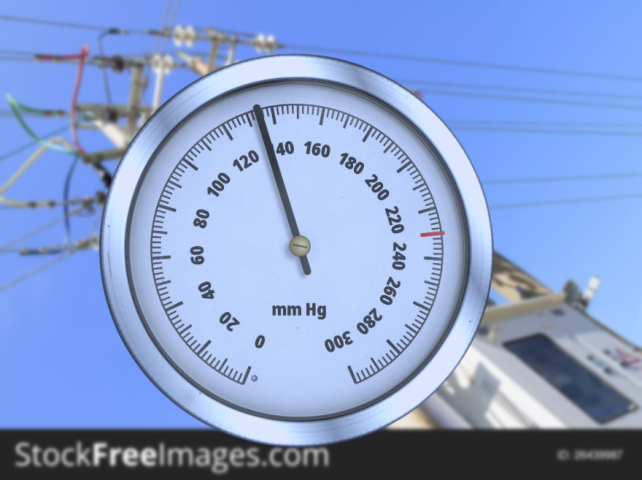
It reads **134** mmHg
